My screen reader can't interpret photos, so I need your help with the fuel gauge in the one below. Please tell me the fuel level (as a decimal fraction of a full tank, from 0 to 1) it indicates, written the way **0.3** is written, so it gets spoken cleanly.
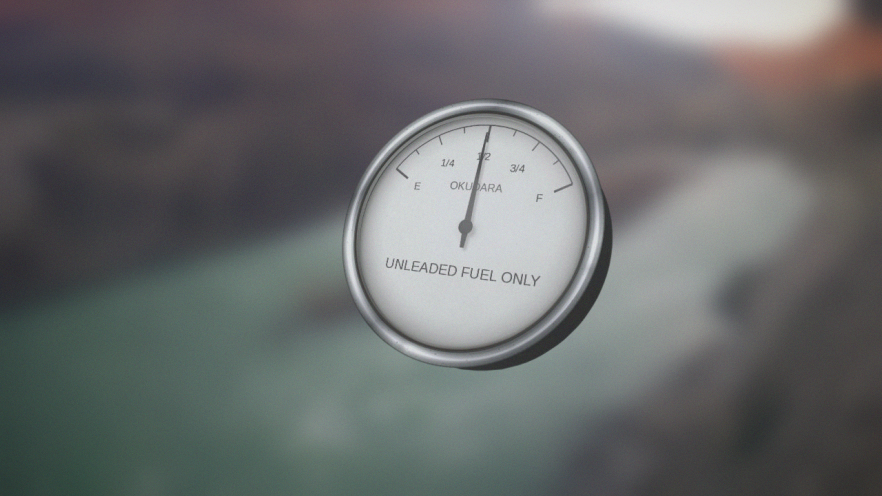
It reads **0.5**
